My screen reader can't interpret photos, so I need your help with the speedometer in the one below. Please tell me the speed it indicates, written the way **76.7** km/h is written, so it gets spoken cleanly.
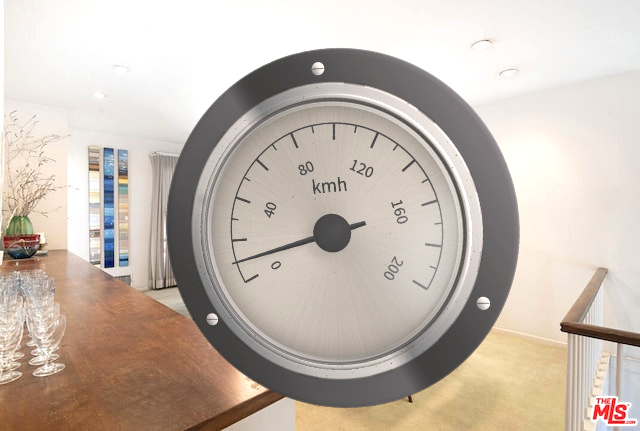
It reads **10** km/h
